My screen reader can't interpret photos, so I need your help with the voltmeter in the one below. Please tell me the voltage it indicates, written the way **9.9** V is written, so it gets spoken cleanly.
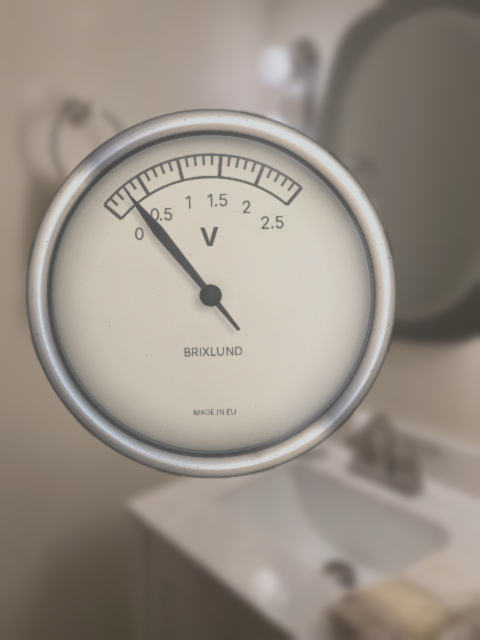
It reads **0.3** V
